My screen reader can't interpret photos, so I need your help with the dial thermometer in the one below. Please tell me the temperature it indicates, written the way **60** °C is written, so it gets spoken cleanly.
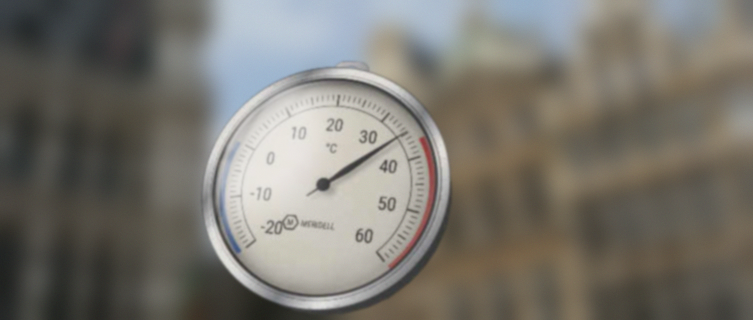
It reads **35** °C
